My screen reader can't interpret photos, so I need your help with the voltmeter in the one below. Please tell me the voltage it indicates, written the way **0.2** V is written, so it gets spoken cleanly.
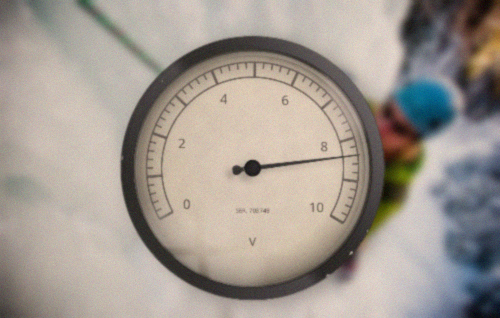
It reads **8.4** V
